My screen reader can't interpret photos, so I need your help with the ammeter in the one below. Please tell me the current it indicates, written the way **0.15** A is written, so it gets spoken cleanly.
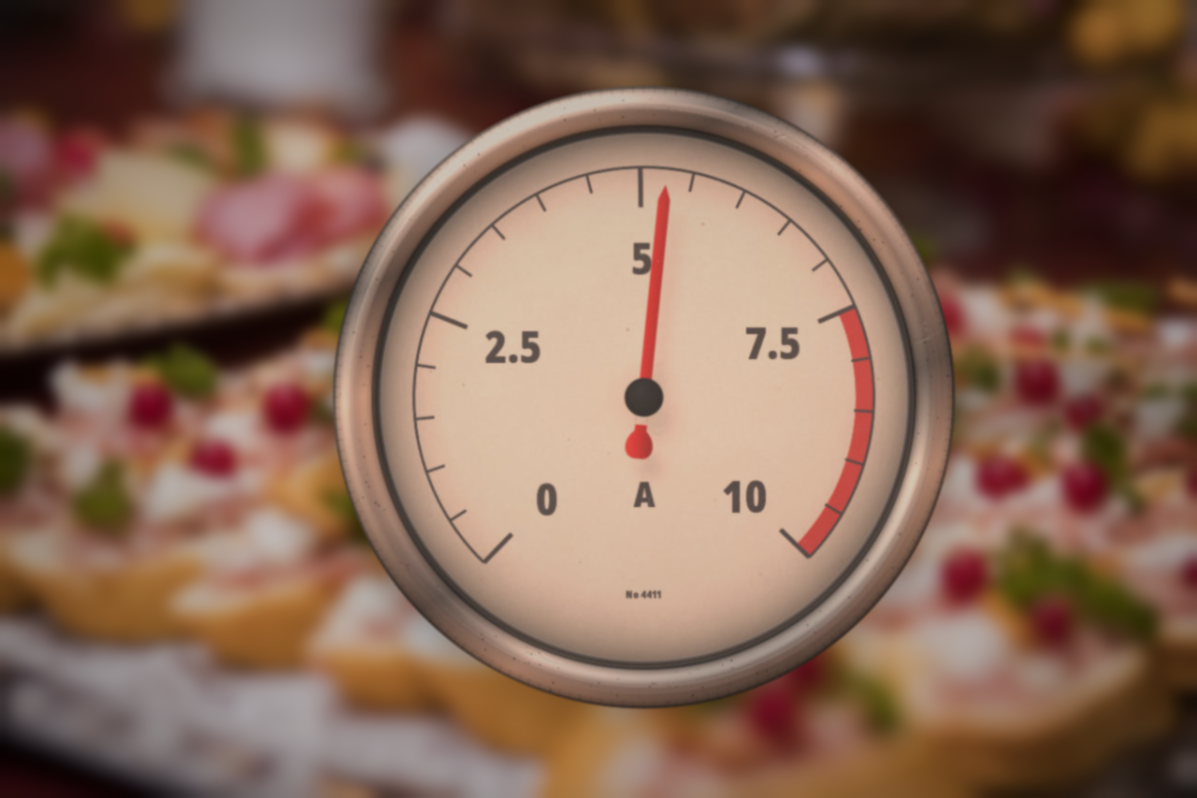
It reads **5.25** A
